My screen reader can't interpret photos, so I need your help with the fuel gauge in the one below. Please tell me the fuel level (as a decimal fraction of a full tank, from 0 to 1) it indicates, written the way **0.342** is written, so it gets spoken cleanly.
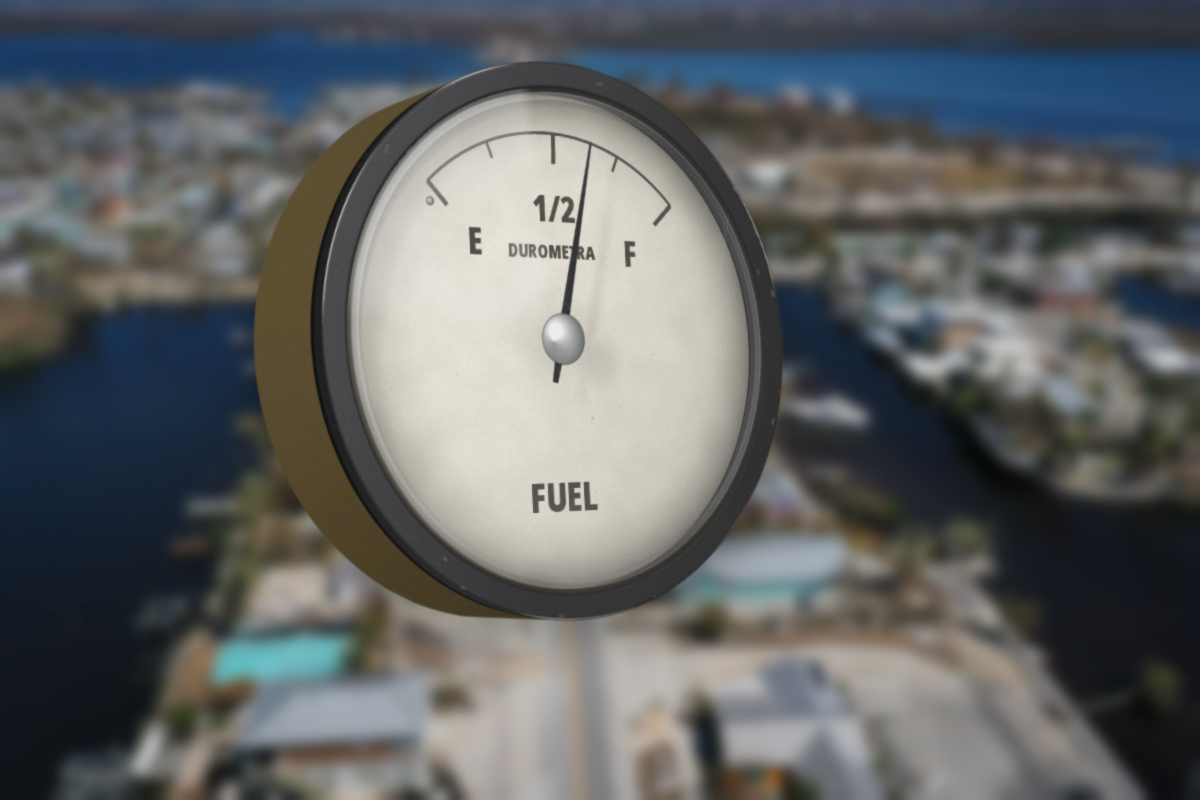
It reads **0.625**
